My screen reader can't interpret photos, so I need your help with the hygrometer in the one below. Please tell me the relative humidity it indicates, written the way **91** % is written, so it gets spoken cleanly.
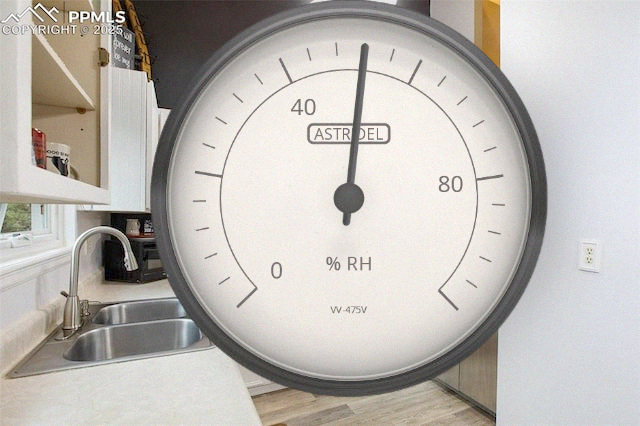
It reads **52** %
